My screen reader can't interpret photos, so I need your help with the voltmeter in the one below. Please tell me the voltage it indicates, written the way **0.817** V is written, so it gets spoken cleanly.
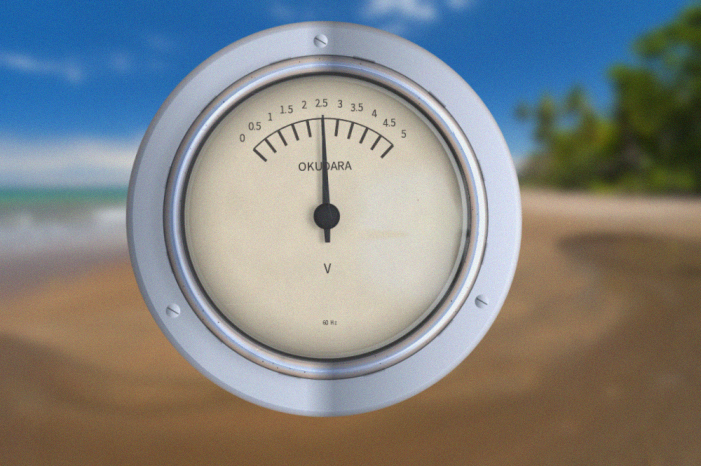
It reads **2.5** V
